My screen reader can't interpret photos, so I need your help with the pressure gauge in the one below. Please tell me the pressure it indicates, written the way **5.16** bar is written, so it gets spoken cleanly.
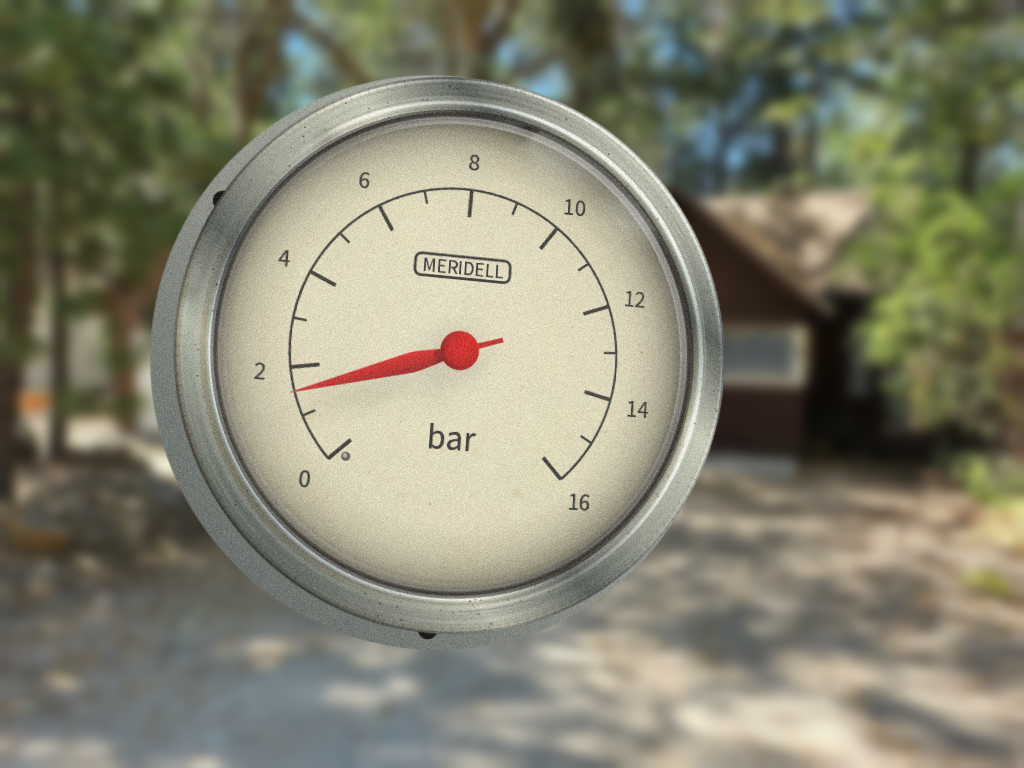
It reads **1.5** bar
